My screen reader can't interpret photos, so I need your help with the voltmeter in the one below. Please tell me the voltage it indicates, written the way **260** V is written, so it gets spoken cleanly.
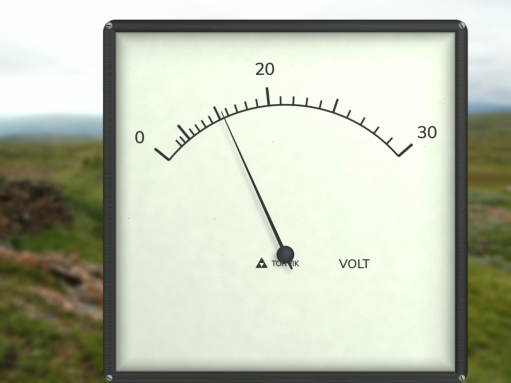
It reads **15.5** V
